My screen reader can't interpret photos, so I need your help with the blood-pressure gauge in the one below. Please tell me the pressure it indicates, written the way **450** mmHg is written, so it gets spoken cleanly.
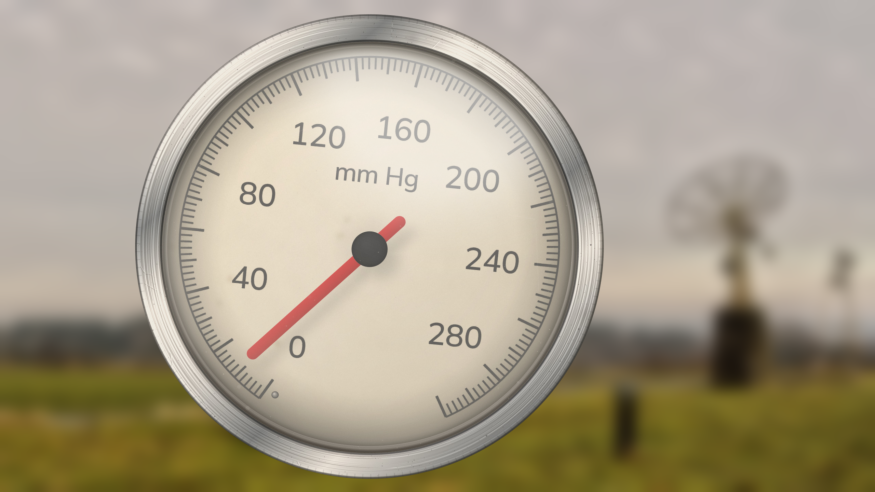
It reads **12** mmHg
